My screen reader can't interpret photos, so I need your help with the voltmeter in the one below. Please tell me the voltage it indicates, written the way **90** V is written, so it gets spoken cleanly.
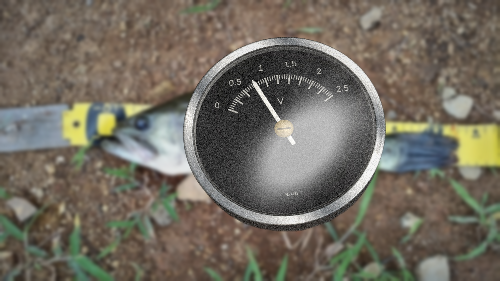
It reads **0.75** V
